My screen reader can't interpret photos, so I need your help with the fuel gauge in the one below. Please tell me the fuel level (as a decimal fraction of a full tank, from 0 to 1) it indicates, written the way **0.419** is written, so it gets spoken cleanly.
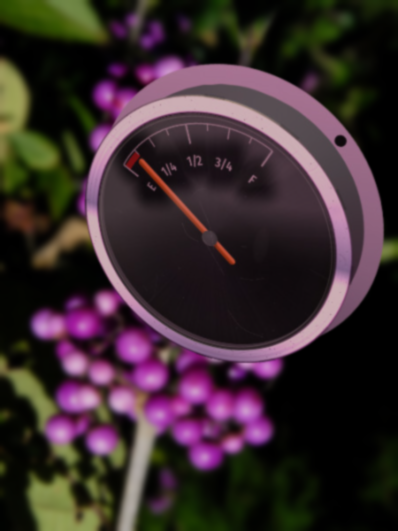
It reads **0.125**
